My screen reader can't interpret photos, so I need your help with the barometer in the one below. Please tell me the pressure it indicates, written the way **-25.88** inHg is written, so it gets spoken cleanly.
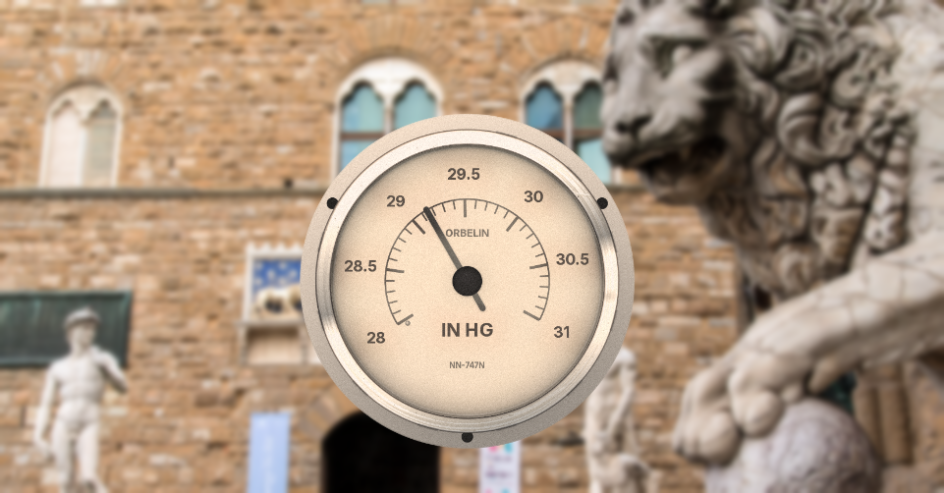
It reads **29.15** inHg
